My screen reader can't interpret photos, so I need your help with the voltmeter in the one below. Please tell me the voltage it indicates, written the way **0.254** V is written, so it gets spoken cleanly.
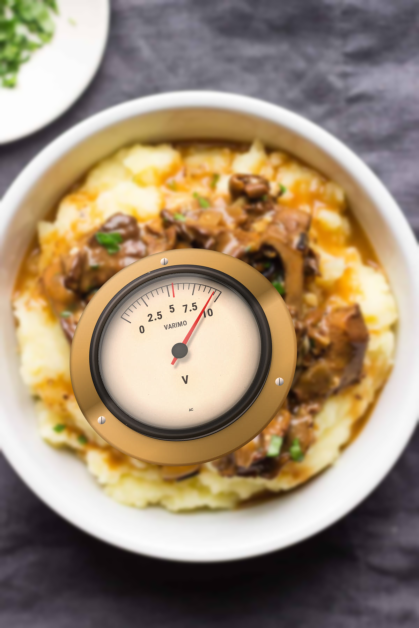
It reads **9.5** V
